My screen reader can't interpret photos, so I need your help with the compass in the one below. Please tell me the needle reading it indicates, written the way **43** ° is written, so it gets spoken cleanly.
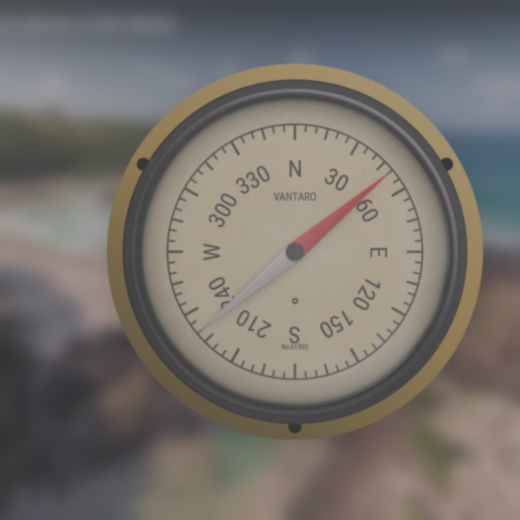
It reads **50** °
